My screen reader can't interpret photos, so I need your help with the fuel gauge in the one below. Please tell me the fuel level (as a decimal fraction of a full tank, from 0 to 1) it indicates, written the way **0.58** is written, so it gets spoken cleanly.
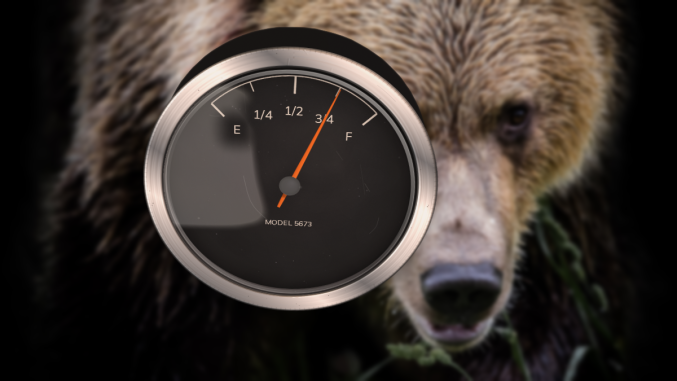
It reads **0.75**
